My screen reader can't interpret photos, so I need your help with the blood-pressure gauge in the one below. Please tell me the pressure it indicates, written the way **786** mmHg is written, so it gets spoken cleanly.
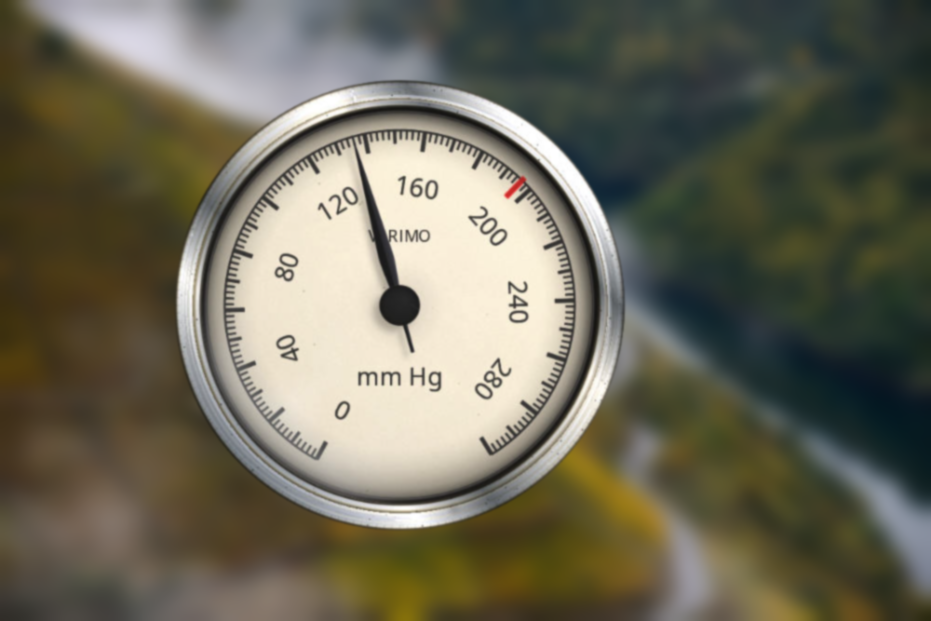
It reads **136** mmHg
